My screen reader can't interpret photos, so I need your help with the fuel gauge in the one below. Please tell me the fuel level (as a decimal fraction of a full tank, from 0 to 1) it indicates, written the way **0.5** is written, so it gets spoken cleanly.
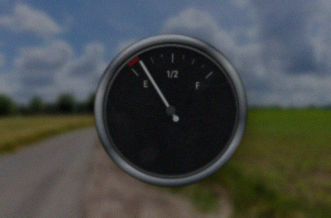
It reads **0.125**
